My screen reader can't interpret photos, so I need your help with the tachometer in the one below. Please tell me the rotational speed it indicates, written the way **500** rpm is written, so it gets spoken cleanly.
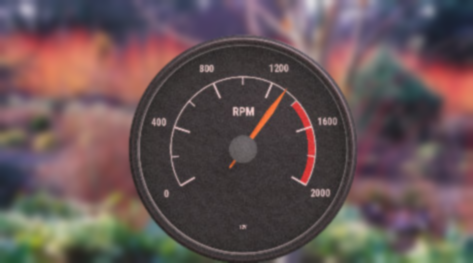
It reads **1300** rpm
